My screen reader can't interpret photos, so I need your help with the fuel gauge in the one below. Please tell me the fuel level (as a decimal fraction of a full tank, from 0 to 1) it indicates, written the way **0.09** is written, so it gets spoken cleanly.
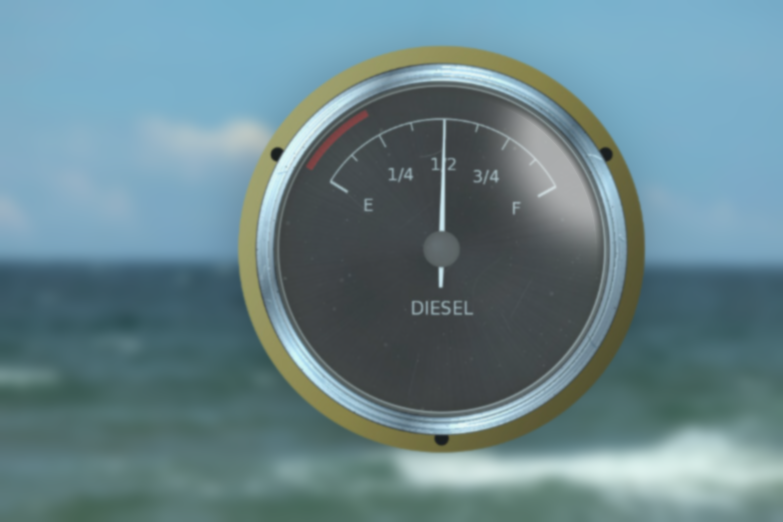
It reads **0.5**
